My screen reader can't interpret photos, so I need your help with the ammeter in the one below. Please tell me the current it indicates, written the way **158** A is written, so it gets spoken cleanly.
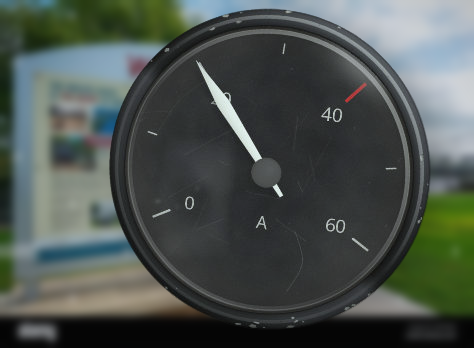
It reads **20** A
